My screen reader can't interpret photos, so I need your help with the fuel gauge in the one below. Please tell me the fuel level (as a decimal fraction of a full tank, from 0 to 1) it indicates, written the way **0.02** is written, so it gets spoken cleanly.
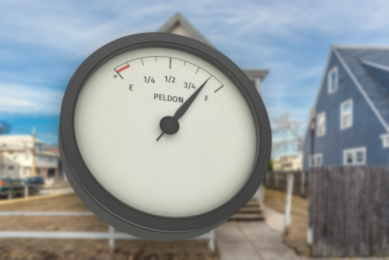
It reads **0.875**
